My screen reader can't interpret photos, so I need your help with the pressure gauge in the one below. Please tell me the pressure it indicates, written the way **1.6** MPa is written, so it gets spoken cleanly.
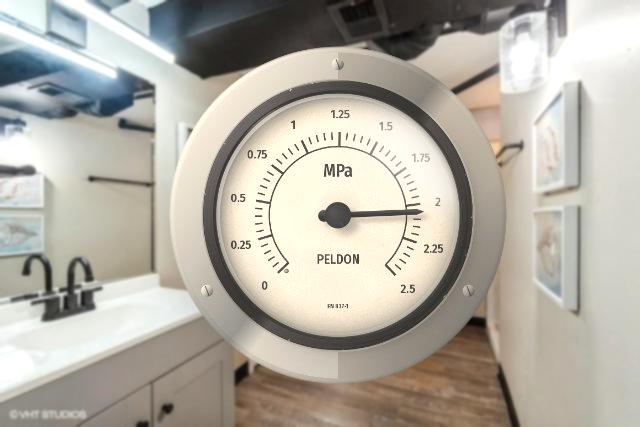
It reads **2.05** MPa
